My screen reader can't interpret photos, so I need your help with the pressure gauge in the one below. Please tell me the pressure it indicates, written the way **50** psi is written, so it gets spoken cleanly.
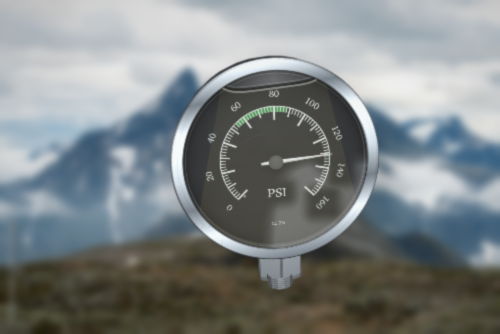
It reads **130** psi
